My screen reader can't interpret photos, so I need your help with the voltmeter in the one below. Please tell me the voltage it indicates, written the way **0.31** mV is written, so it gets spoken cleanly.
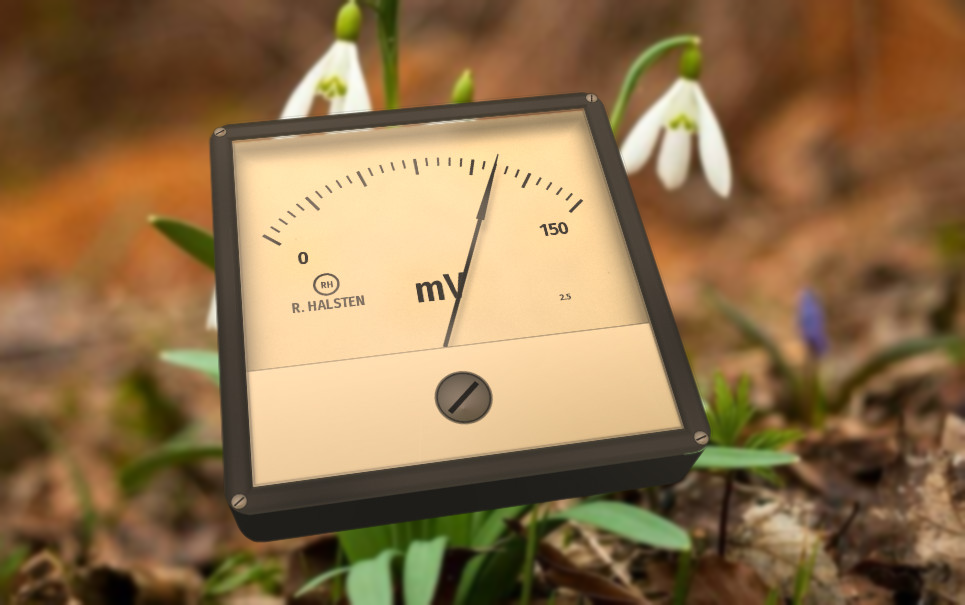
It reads **110** mV
